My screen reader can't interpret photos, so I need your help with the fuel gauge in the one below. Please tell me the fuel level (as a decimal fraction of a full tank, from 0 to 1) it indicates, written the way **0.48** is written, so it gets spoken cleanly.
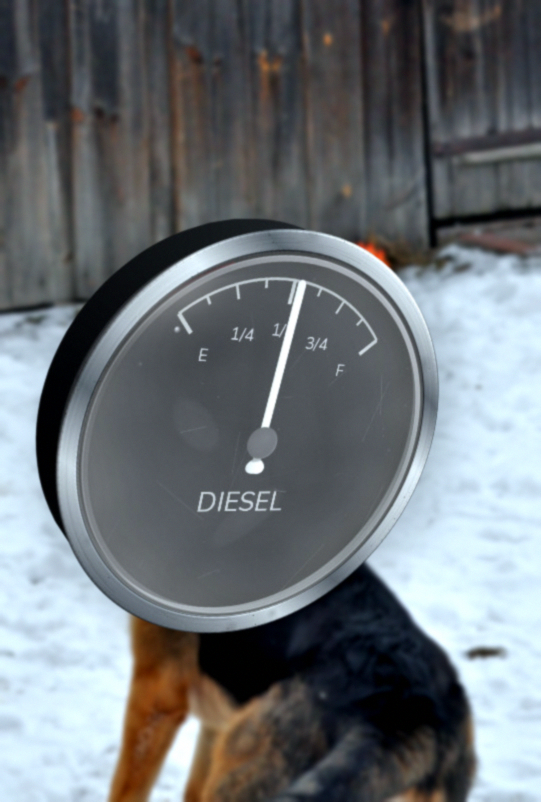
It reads **0.5**
